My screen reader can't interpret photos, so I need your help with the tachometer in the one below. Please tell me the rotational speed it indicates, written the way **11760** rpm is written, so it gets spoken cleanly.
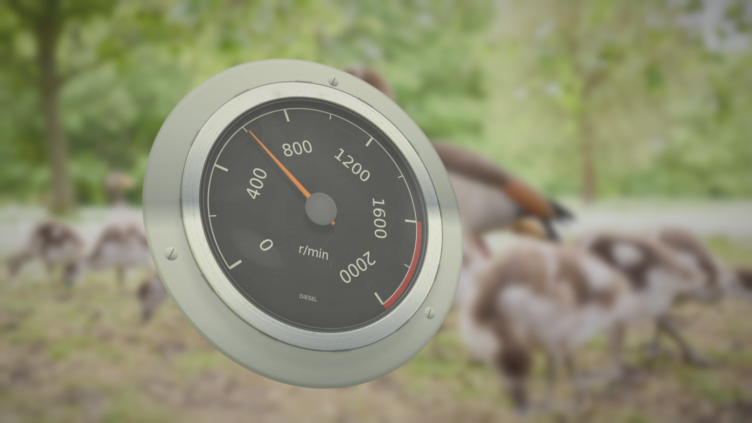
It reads **600** rpm
